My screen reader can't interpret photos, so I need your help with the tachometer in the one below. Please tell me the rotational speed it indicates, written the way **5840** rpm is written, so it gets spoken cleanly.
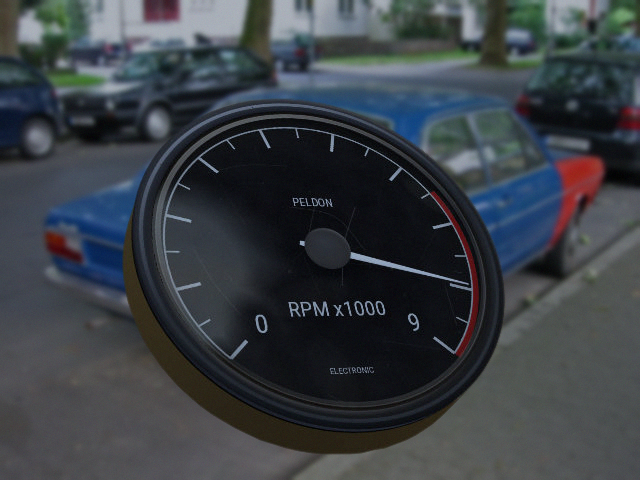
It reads **8000** rpm
